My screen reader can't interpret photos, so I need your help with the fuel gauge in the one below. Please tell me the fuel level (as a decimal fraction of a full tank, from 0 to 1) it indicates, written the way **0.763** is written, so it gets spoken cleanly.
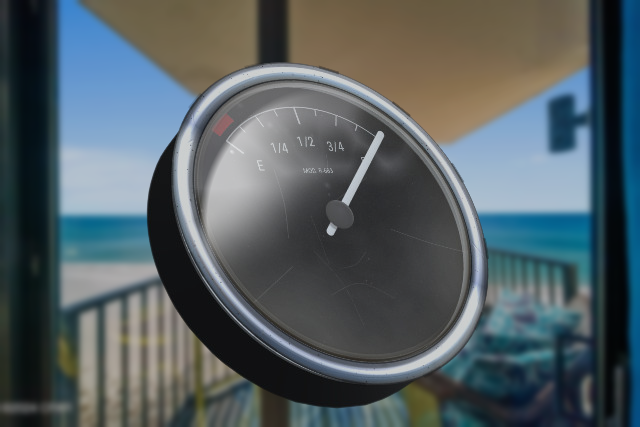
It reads **1**
